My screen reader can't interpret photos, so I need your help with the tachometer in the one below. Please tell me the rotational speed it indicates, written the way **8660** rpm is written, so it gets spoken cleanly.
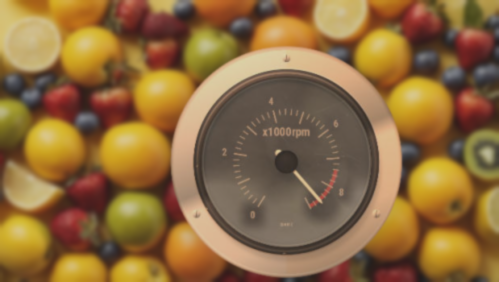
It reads **8600** rpm
